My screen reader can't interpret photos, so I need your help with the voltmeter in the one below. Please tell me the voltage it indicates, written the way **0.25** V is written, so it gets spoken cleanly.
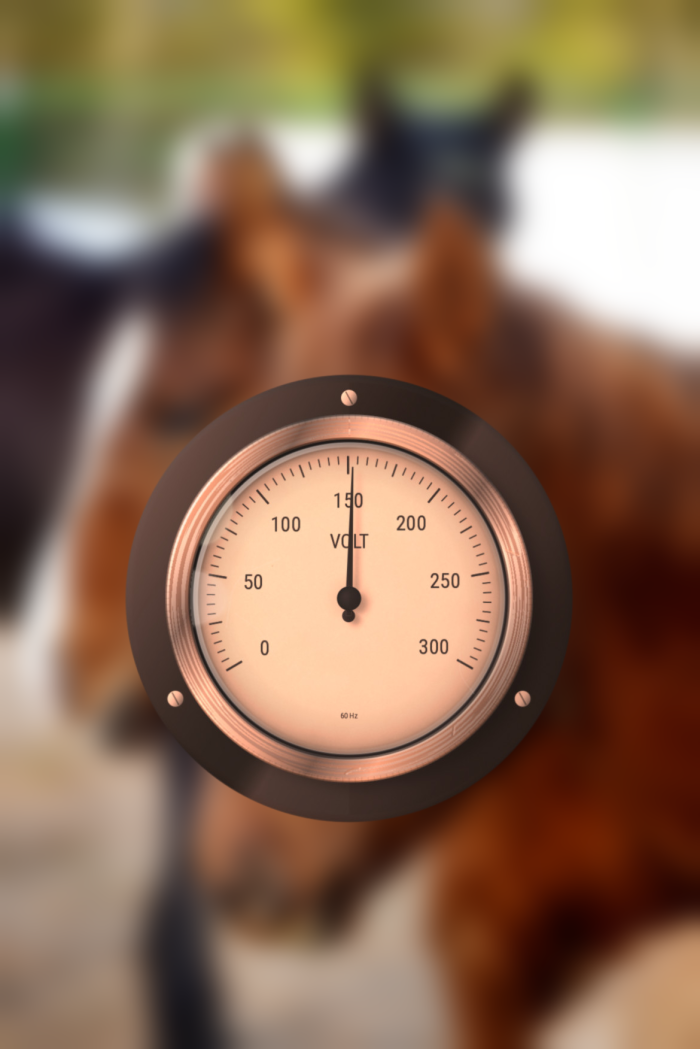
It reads **152.5** V
